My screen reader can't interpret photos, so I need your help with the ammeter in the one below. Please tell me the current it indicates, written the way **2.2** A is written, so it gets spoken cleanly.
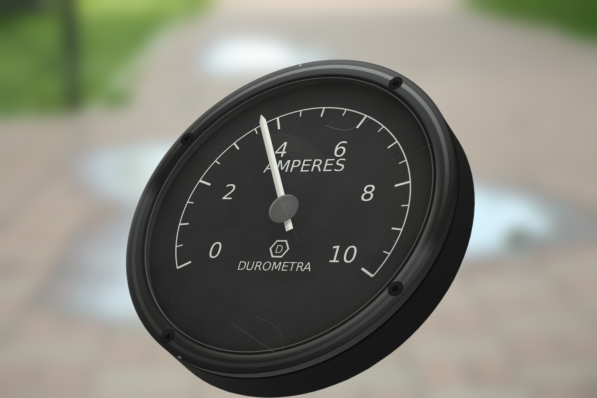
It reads **3.75** A
